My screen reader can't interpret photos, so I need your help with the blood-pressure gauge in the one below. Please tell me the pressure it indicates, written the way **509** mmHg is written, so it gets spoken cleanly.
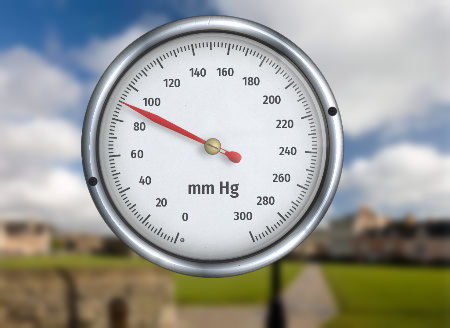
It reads **90** mmHg
